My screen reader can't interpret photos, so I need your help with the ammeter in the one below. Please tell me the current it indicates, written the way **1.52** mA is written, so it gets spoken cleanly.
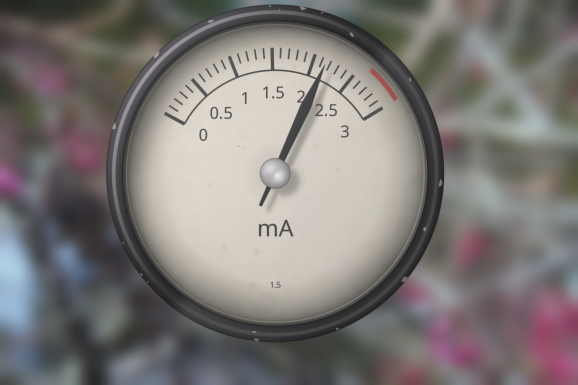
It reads **2.15** mA
